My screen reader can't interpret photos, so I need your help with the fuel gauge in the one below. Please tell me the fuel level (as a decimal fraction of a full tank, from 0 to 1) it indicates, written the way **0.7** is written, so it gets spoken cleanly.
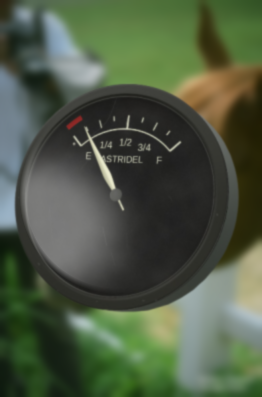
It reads **0.125**
